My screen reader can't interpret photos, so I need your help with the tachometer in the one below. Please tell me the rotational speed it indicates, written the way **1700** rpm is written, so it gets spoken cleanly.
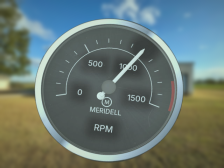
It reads **1000** rpm
